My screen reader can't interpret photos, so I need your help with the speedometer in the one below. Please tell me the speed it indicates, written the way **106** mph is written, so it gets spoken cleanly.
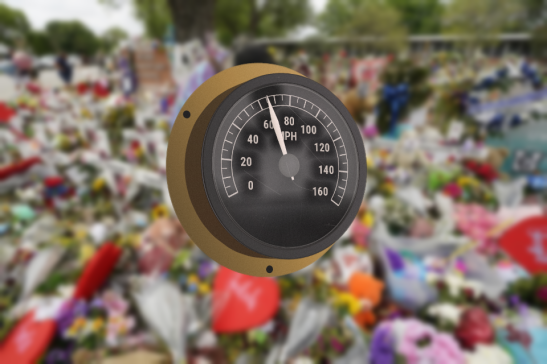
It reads **65** mph
